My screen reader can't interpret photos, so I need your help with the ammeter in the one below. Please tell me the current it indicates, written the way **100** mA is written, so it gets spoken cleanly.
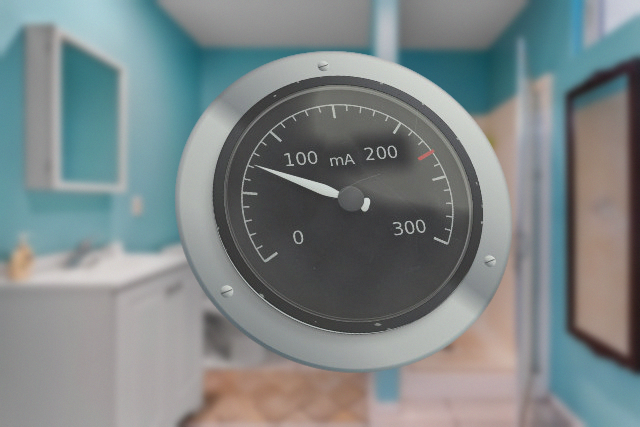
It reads **70** mA
